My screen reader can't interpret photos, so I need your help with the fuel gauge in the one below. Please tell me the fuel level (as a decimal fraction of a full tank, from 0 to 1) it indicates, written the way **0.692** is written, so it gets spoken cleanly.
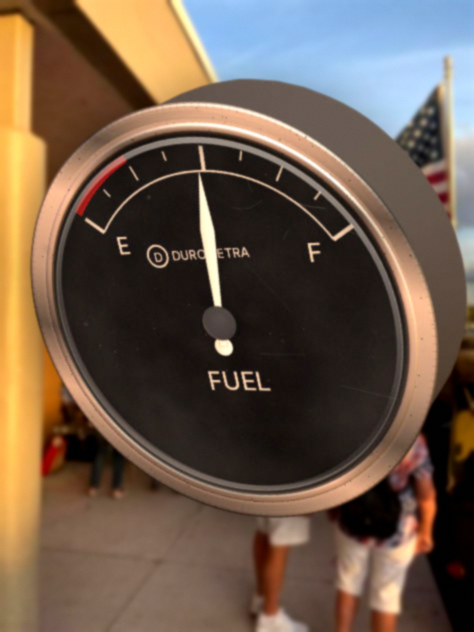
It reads **0.5**
